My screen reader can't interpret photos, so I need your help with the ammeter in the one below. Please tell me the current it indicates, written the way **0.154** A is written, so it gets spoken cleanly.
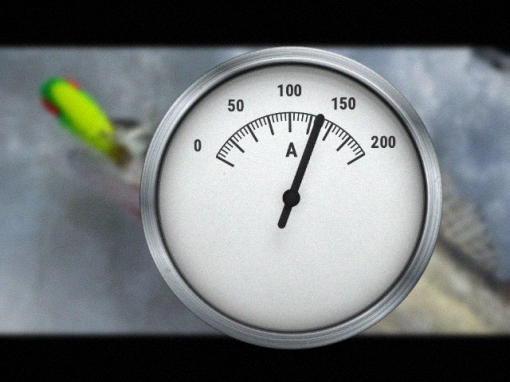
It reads **135** A
